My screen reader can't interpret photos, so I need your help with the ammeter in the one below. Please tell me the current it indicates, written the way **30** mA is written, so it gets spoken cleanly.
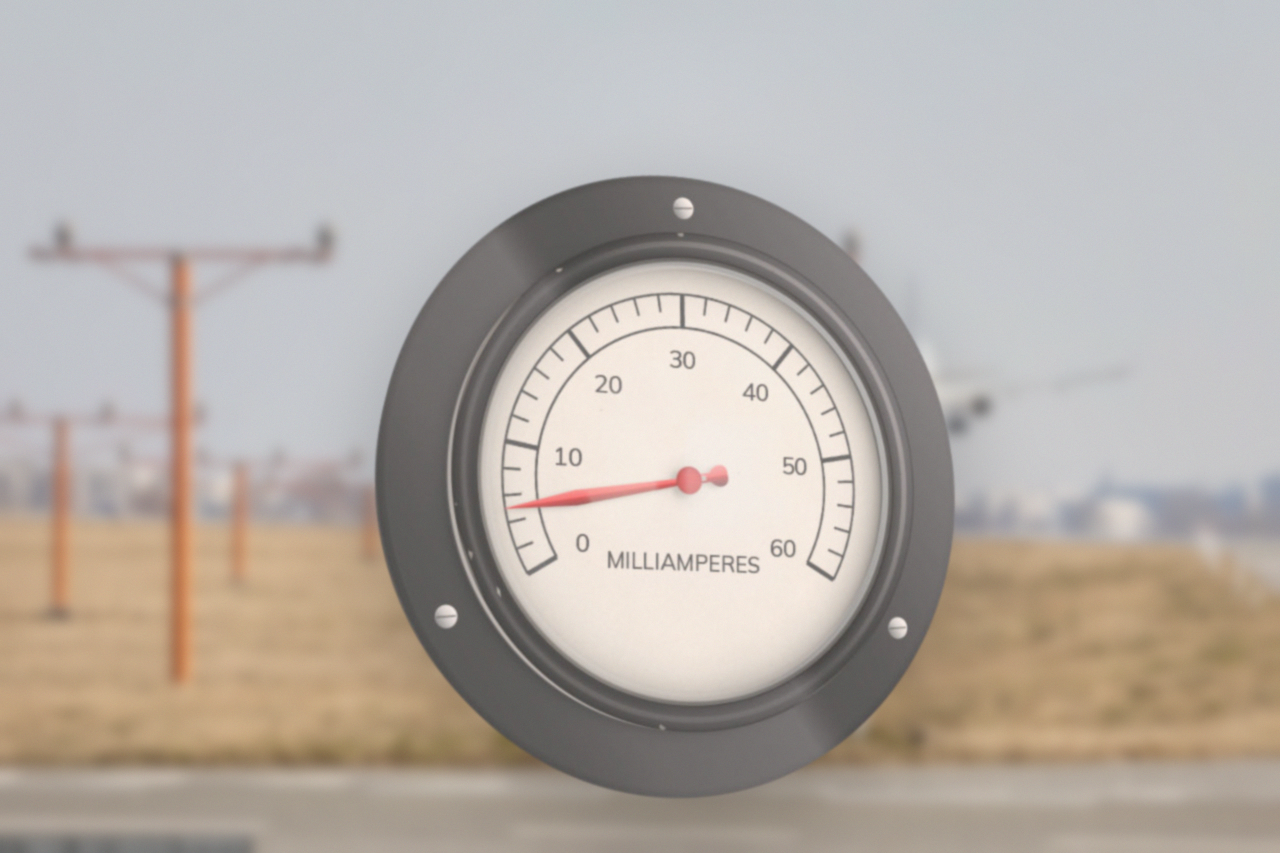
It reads **5** mA
